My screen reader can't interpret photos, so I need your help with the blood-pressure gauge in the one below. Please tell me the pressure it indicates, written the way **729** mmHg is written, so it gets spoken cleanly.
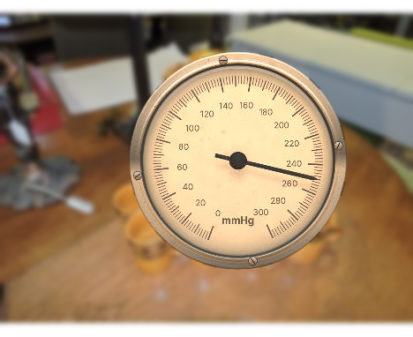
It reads **250** mmHg
